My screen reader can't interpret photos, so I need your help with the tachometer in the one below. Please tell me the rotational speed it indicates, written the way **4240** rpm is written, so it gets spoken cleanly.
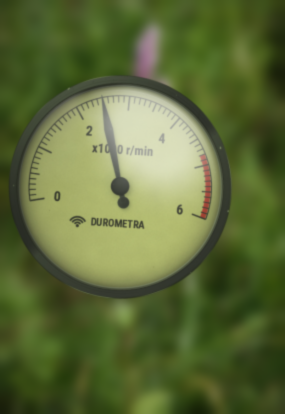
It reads **2500** rpm
